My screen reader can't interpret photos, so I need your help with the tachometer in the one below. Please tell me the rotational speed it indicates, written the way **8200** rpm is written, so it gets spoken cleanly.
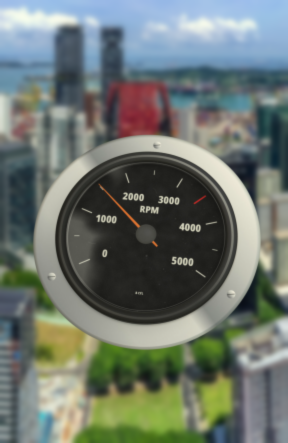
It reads **1500** rpm
